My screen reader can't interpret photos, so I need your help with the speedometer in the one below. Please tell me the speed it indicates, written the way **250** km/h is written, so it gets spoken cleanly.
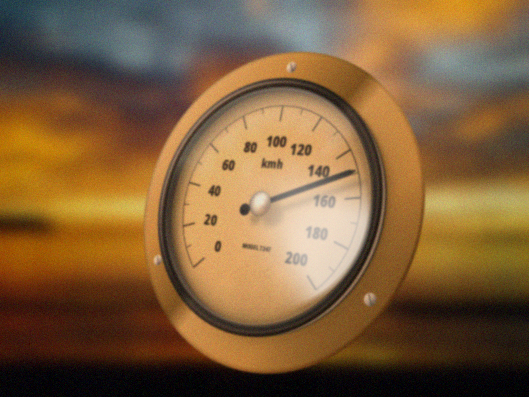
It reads **150** km/h
